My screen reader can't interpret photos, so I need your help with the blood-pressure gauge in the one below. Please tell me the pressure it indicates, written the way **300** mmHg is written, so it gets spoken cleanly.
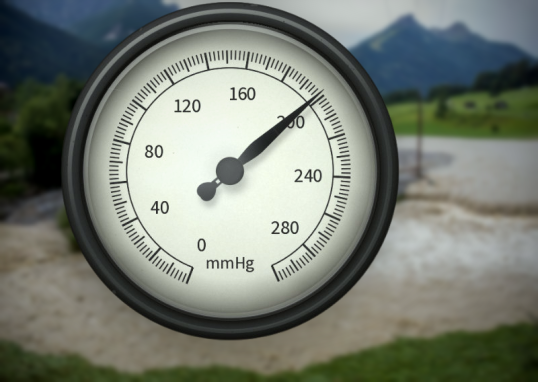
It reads **198** mmHg
